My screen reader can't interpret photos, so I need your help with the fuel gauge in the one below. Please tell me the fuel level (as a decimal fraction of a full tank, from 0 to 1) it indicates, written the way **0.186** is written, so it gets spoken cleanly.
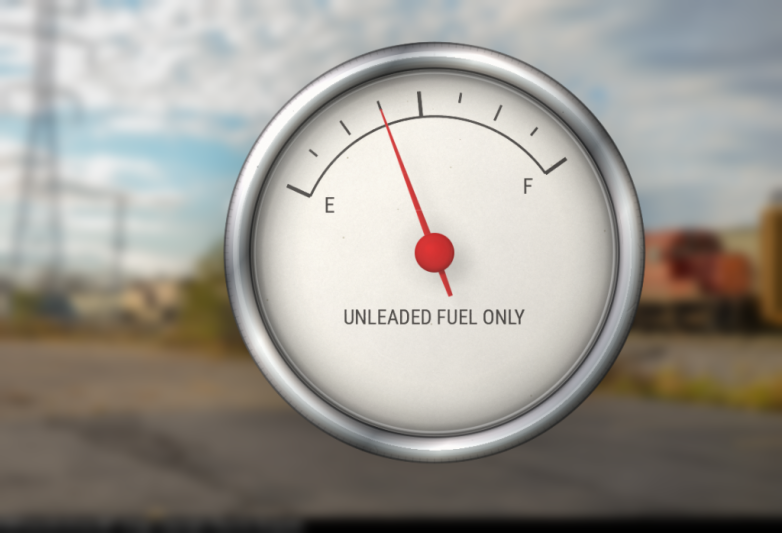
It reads **0.375**
